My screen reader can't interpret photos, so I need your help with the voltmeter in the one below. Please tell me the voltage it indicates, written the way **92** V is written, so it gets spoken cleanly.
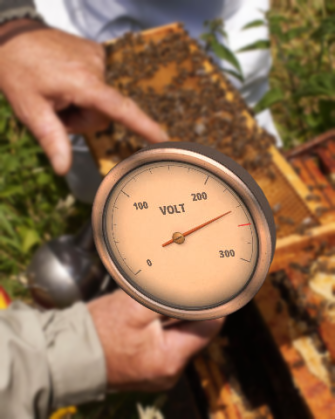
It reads **240** V
